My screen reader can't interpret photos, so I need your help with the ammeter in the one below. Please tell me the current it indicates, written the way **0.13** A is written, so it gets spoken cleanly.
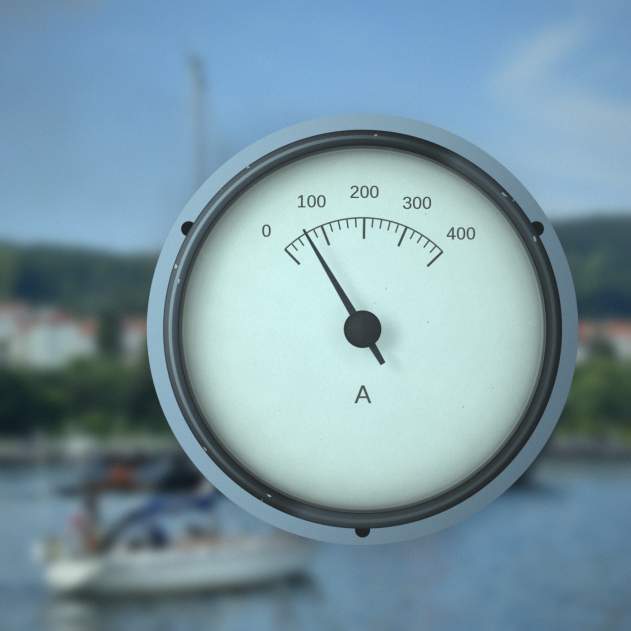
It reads **60** A
